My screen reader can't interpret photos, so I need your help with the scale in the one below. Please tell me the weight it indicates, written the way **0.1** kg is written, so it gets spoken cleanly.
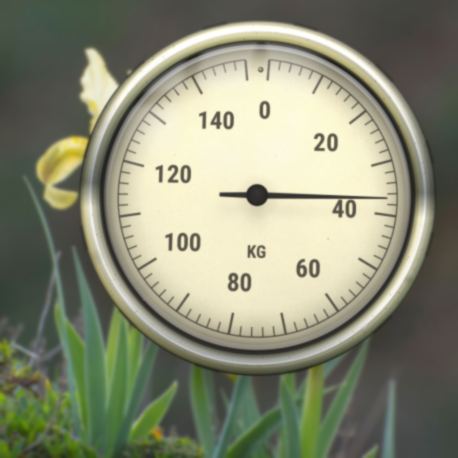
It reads **37** kg
